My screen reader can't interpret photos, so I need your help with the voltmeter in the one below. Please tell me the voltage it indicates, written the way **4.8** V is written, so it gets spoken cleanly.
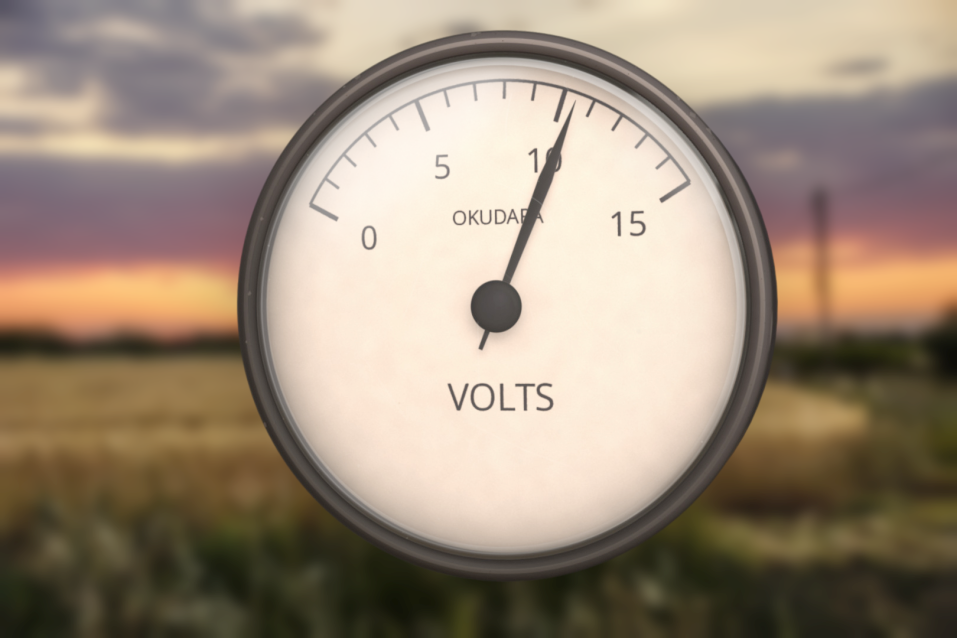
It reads **10.5** V
